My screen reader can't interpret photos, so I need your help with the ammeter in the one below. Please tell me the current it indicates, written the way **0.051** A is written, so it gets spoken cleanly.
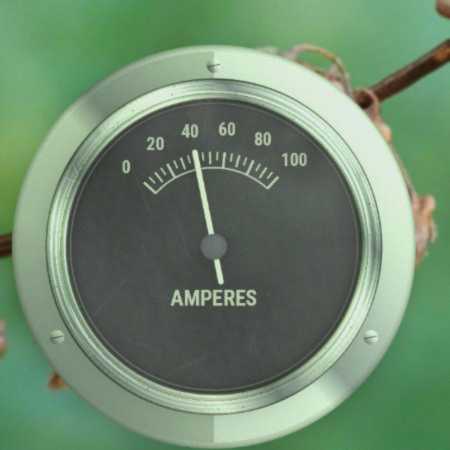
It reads **40** A
